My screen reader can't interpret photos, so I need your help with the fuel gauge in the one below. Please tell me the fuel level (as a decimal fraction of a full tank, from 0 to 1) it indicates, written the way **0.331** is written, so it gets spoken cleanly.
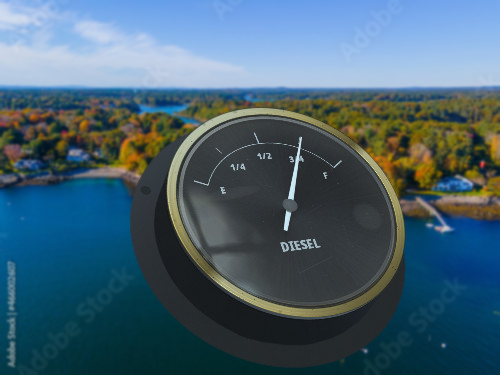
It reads **0.75**
